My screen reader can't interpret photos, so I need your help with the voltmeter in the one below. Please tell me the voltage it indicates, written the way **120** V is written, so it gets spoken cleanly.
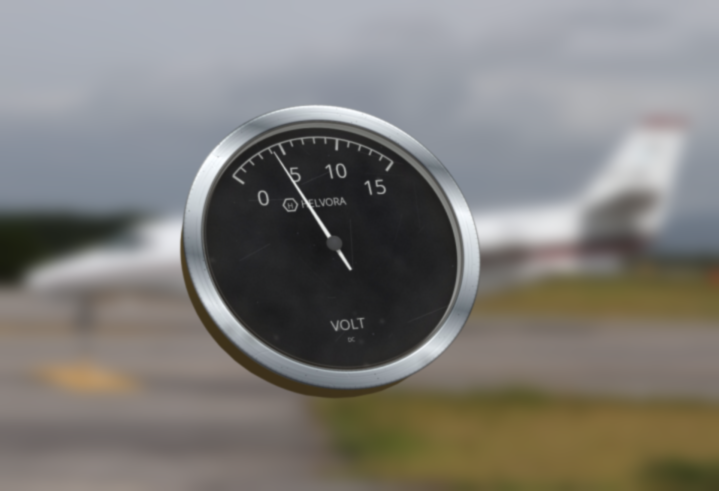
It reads **4** V
